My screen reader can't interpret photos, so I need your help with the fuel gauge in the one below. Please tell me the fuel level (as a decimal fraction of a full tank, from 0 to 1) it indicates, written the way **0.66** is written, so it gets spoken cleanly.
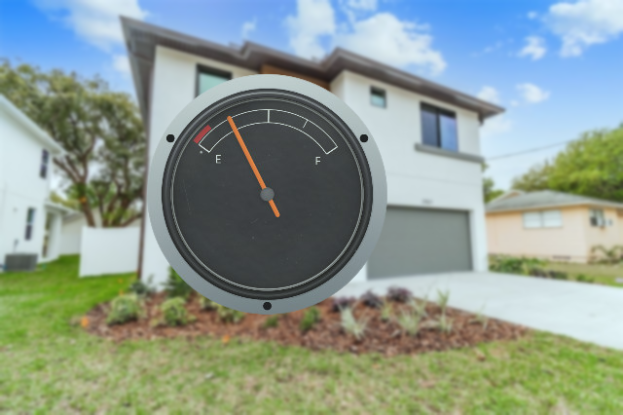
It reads **0.25**
